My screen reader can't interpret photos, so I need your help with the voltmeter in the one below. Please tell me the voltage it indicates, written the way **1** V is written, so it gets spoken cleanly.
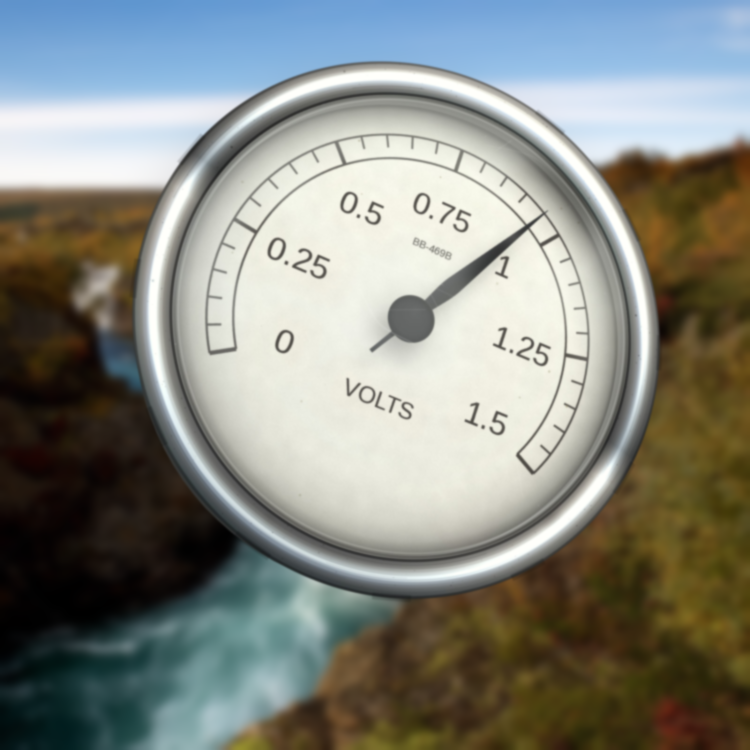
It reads **0.95** V
